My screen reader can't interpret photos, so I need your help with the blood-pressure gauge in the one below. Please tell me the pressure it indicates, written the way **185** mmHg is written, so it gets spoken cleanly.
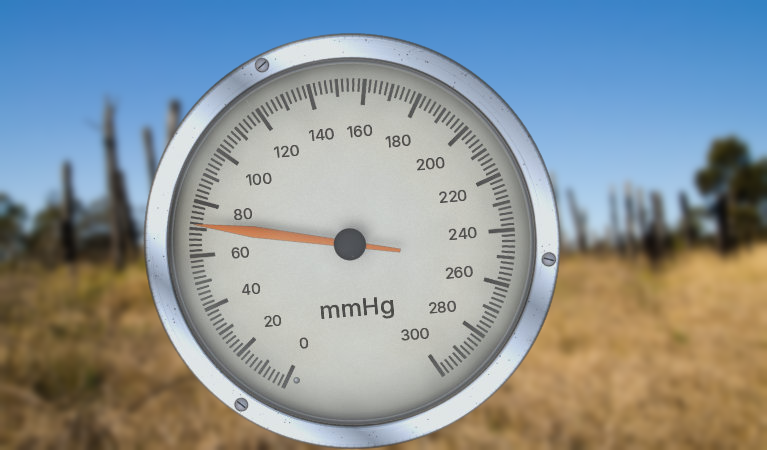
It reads **72** mmHg
